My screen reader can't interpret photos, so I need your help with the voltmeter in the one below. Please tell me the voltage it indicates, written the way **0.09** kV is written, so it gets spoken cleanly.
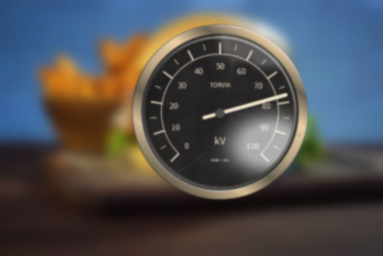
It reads **77.5** kV
